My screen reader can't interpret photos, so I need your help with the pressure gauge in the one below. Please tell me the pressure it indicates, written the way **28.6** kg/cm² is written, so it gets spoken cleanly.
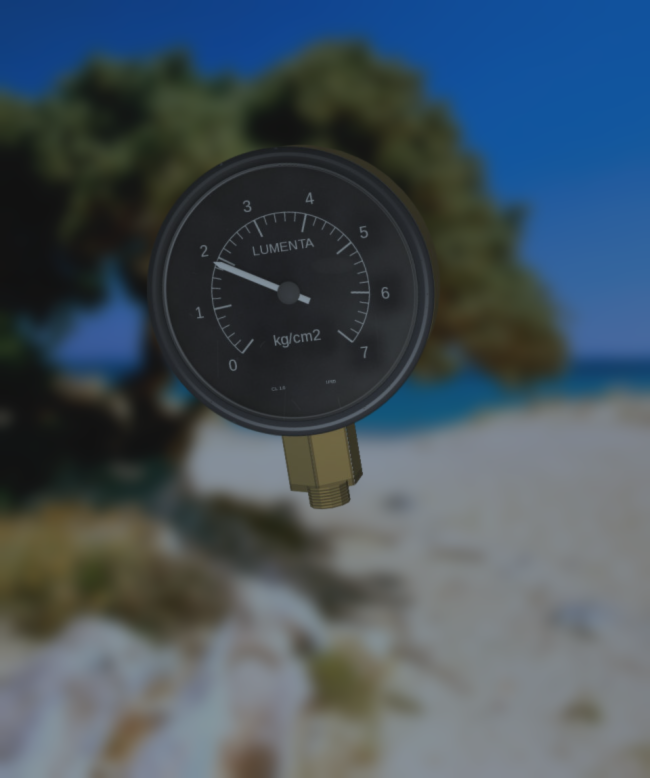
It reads **1.9** kg/cm²
